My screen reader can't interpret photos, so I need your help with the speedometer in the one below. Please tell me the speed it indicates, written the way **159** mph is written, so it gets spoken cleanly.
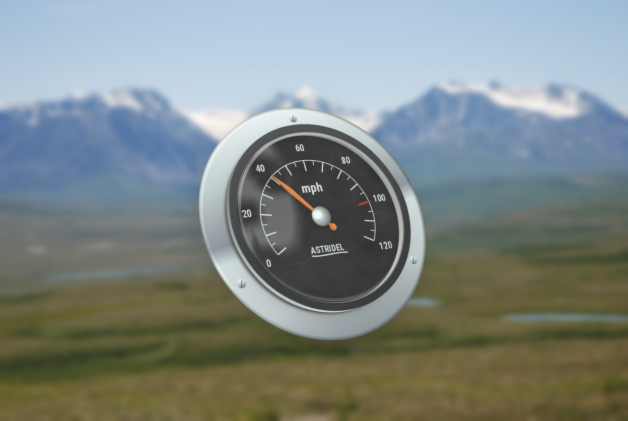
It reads **40** mph
